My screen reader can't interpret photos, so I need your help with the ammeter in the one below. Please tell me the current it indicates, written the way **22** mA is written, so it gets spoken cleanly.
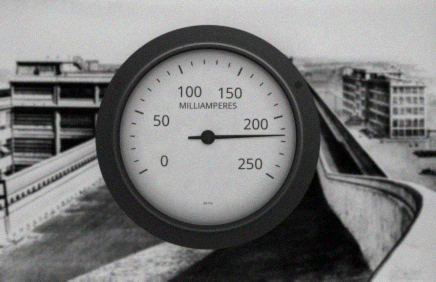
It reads **215** mA
